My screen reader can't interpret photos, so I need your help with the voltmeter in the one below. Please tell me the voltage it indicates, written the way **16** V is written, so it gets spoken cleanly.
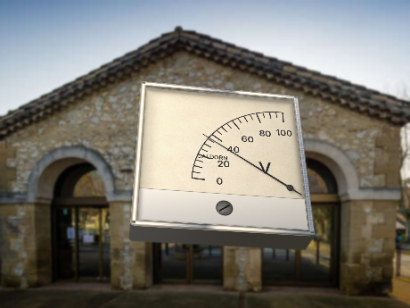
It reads **35** V
